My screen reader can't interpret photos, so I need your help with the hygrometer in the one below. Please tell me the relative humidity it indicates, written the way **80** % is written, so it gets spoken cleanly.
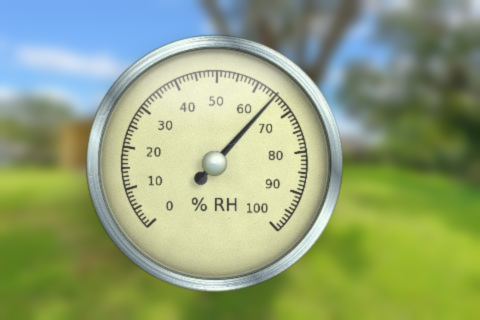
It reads **65** %
